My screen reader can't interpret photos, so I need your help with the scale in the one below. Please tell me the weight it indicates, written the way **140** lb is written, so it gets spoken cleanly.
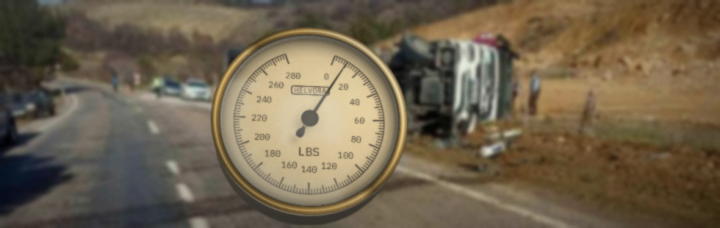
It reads **10** lb
